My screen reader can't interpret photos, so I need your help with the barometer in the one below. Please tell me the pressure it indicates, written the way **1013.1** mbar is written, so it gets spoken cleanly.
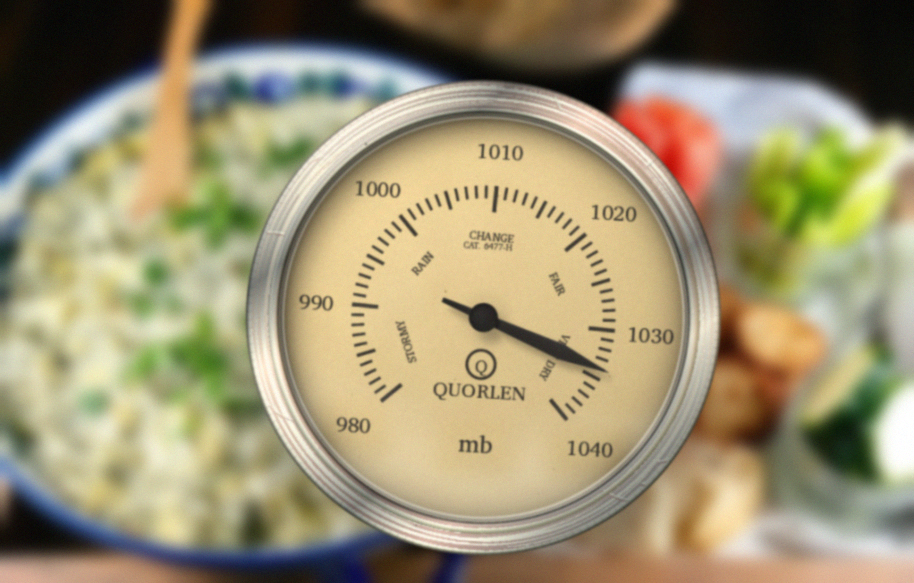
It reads **1034** mbar
